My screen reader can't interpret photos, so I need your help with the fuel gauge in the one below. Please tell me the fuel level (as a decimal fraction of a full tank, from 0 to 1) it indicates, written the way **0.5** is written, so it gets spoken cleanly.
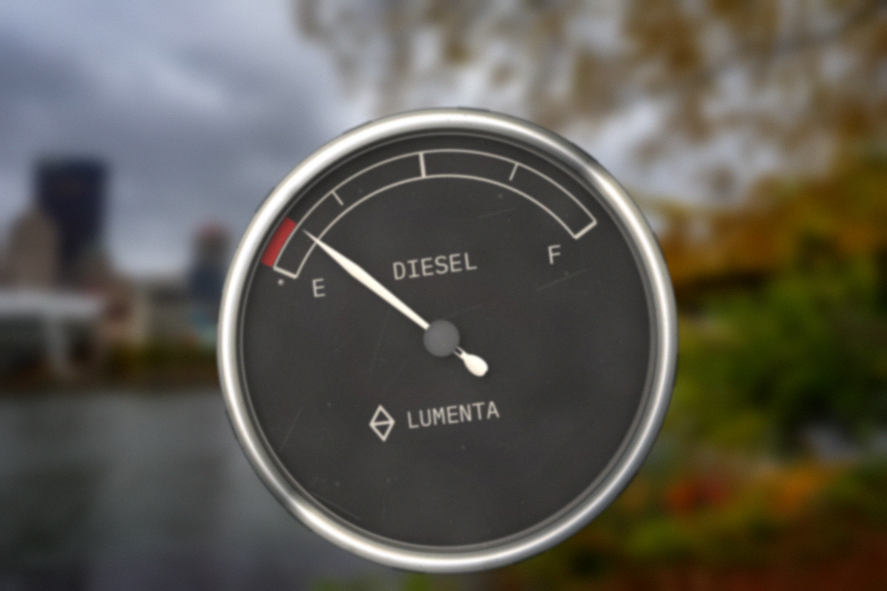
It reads **0.125**
